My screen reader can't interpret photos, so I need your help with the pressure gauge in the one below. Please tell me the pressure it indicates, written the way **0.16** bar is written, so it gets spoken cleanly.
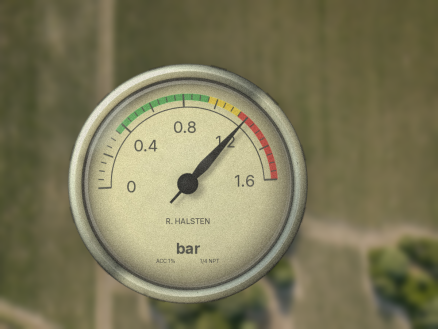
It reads **1.2** bar
